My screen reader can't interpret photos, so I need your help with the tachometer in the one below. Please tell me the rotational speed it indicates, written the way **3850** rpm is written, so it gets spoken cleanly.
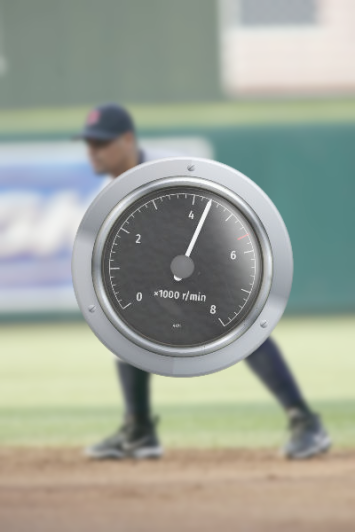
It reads **4400** rpm
